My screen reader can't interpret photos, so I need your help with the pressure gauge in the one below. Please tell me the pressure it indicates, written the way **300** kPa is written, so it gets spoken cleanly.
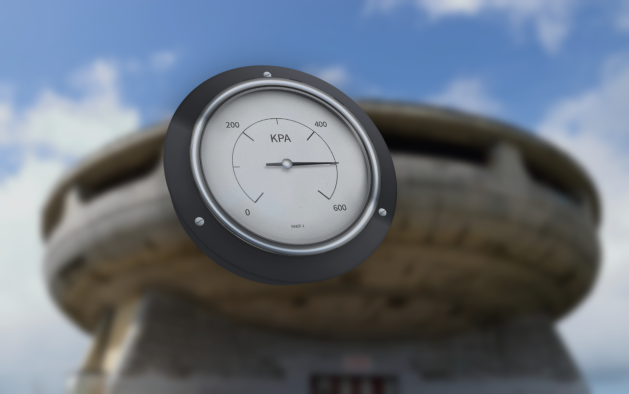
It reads **500** kPa
